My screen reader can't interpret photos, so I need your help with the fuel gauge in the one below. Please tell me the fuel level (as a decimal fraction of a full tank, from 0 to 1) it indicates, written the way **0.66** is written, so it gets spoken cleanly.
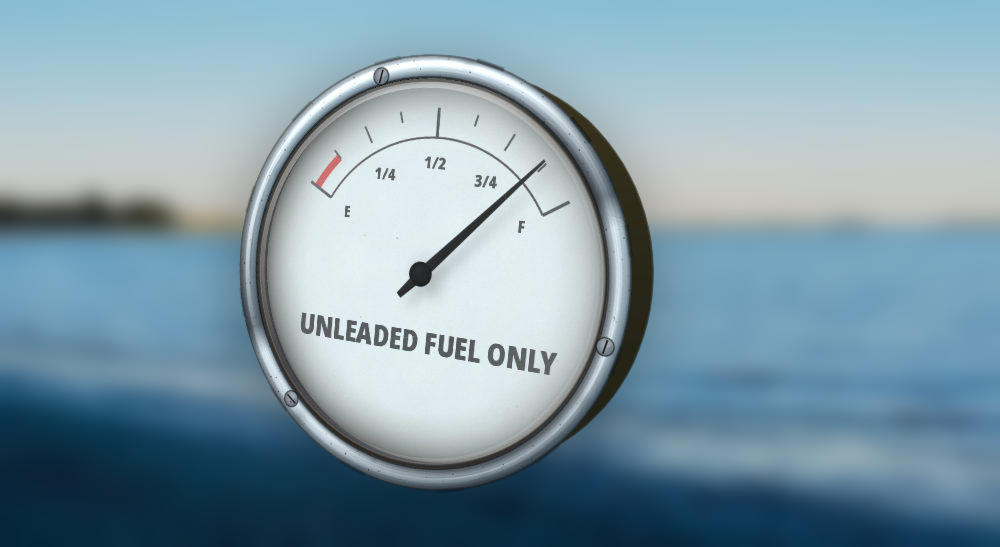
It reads **0.875**
